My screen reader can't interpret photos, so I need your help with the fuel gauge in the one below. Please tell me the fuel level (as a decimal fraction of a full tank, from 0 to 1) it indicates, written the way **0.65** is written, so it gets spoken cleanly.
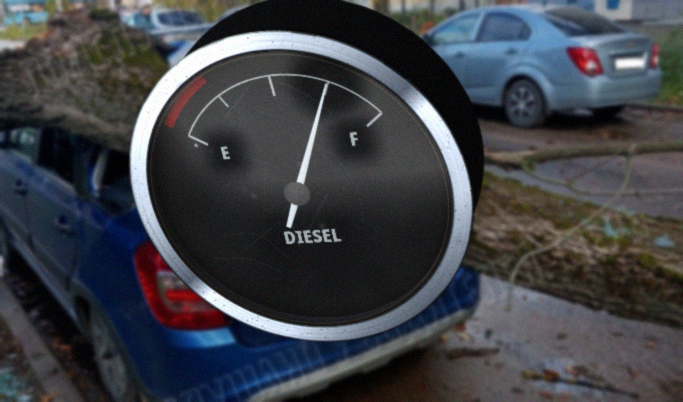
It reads **0.75**
